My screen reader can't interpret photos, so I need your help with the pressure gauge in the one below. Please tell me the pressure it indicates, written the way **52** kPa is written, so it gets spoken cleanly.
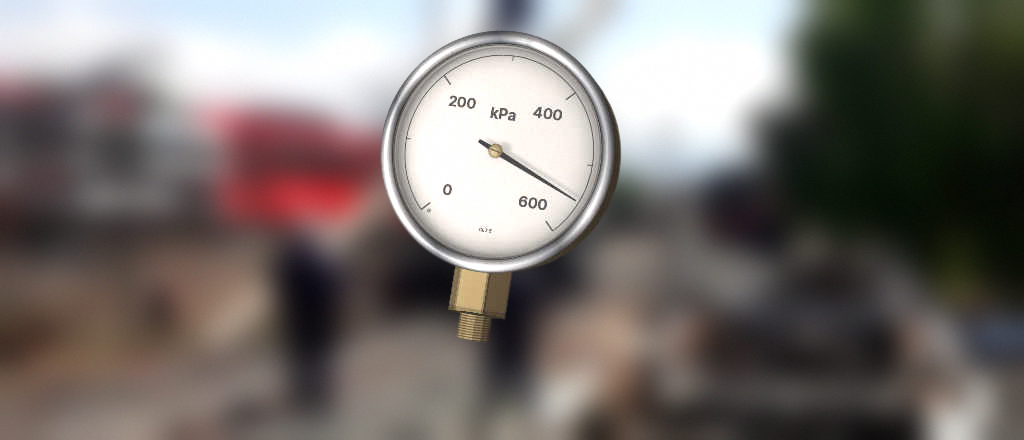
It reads **550** kPa
